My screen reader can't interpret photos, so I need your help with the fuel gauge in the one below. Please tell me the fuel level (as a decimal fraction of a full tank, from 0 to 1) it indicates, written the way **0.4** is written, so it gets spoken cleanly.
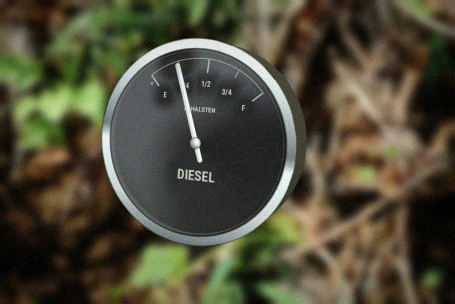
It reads **0.25**
